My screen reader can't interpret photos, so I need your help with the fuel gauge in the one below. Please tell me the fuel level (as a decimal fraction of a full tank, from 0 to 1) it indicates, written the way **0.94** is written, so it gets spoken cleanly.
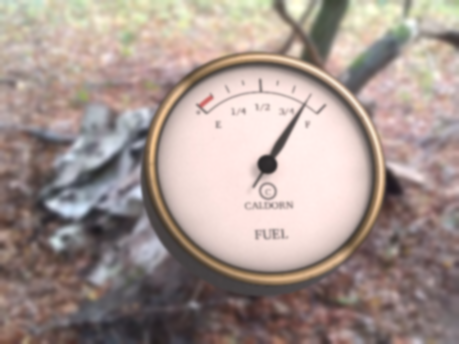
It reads **0.875**
